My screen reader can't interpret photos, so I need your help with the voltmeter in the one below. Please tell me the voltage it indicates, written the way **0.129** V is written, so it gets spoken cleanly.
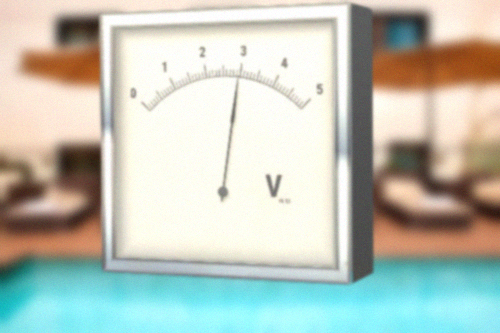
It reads **3** V
